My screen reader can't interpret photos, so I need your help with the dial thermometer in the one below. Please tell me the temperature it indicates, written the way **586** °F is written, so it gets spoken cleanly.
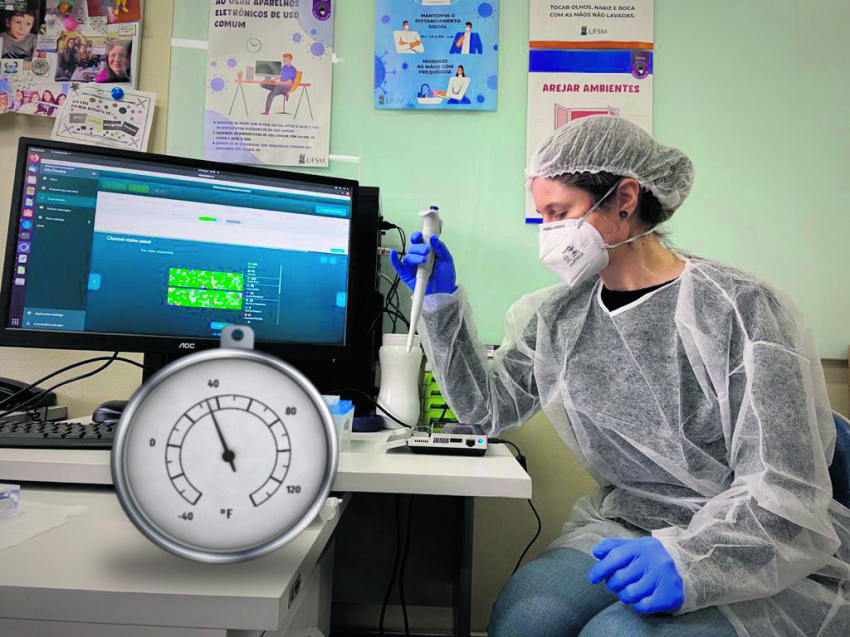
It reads **35** °F
